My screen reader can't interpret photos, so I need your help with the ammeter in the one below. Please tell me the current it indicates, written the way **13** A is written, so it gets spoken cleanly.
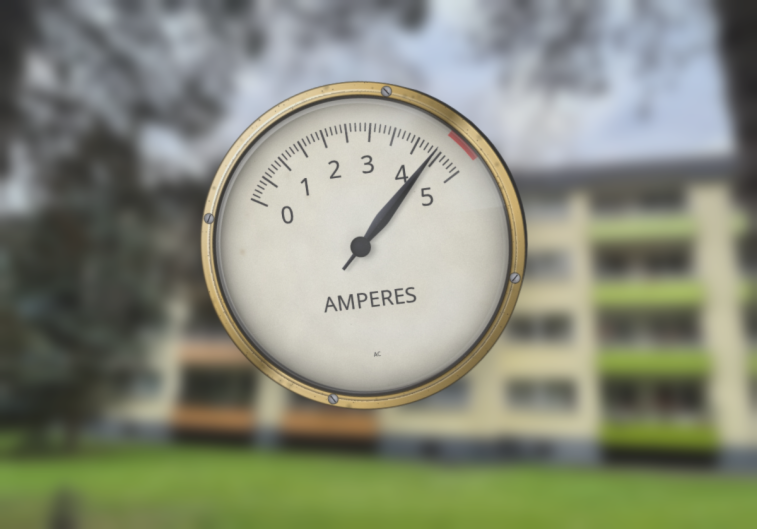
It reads **4.4** A
